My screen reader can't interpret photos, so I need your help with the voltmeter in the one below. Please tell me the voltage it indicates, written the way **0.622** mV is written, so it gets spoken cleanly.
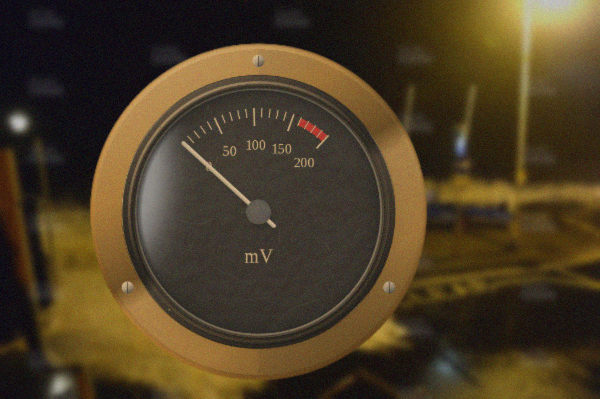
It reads **0** mV
